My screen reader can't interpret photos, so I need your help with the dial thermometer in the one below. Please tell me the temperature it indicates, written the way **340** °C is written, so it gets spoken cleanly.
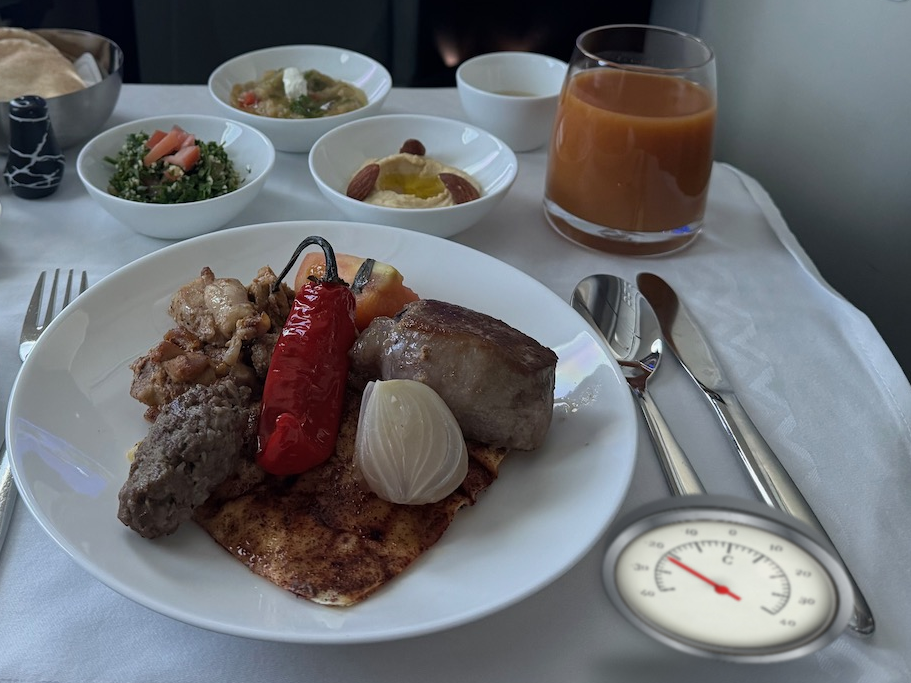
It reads **-20** °C
